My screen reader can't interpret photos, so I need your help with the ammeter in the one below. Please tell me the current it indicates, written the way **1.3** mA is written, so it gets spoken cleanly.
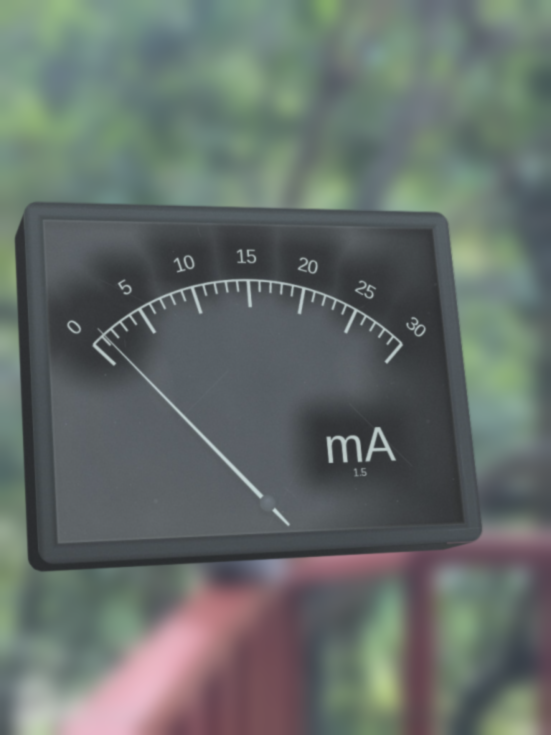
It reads **1** mA
